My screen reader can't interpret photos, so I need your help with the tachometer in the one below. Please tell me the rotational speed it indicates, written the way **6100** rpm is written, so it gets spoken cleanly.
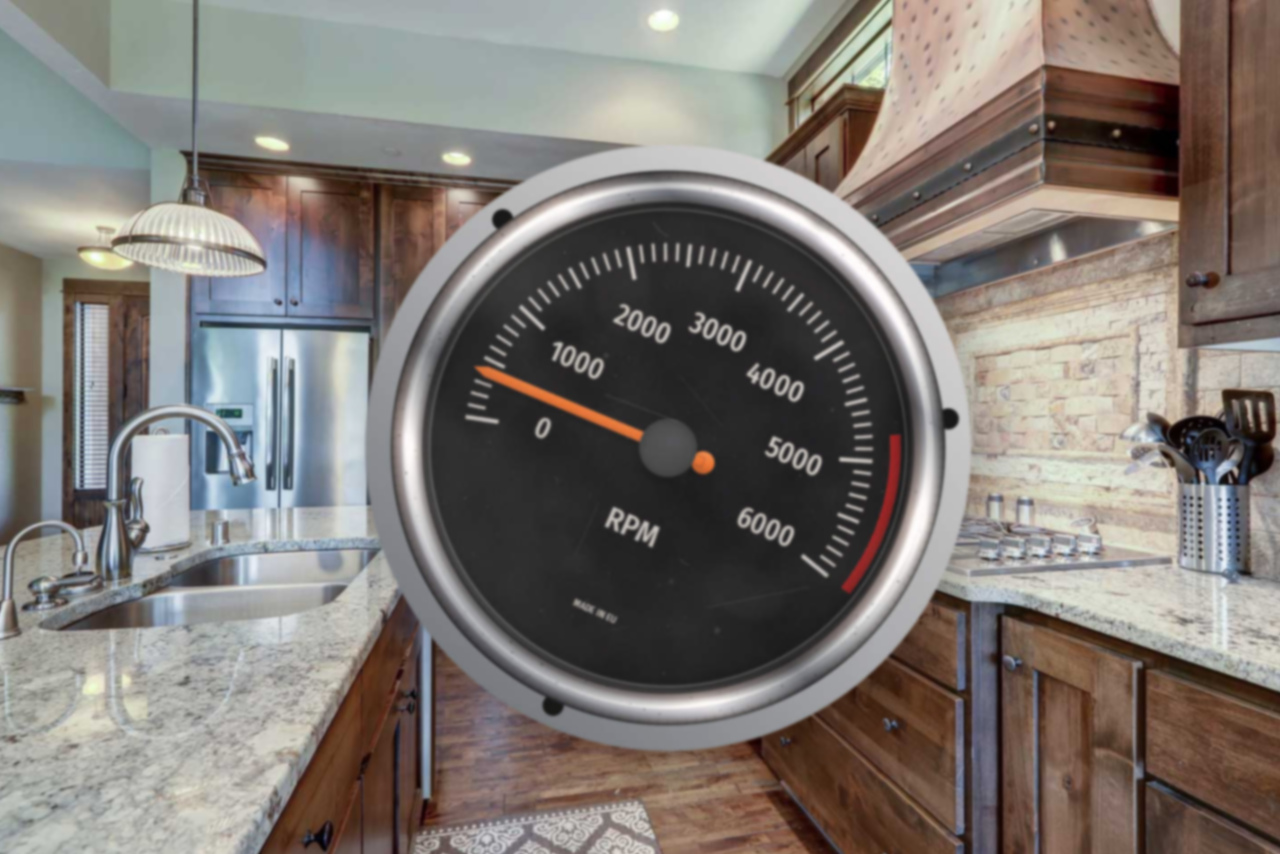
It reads **400** rpm
